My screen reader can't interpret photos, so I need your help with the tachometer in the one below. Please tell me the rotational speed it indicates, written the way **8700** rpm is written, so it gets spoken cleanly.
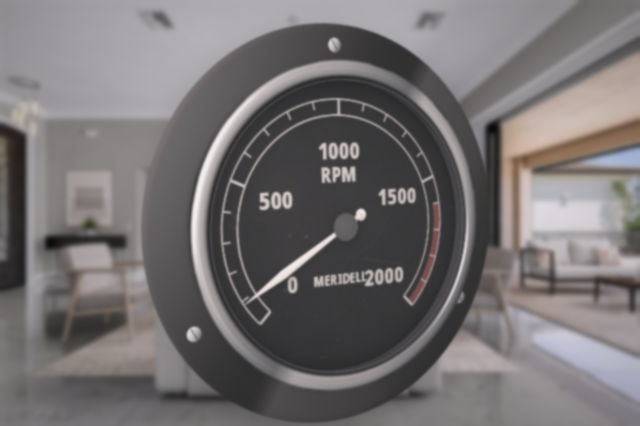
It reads **100** rpm
